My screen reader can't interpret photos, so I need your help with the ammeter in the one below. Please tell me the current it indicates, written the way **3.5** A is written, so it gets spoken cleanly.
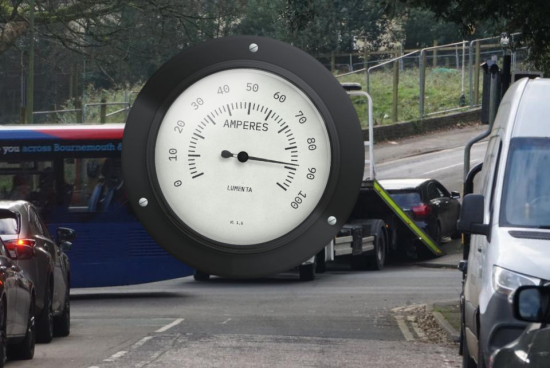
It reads **88** A
